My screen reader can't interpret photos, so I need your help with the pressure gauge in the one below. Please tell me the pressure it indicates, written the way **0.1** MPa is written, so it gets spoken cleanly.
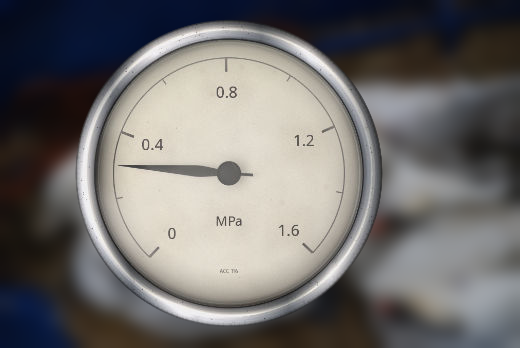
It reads **0.3** MPa
